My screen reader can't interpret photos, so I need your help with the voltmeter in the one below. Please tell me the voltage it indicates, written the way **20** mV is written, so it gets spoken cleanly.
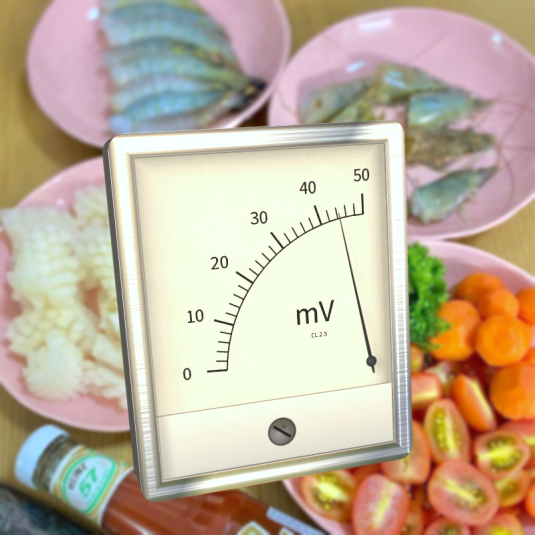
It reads **44** mV
